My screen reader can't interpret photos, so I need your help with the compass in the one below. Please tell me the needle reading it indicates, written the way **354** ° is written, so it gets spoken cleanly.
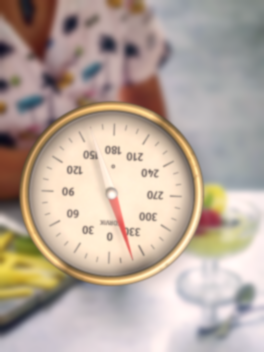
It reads **340** °
